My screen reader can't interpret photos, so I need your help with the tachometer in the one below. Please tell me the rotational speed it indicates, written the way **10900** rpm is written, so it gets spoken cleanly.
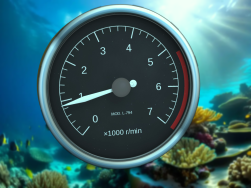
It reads **900** rpm
